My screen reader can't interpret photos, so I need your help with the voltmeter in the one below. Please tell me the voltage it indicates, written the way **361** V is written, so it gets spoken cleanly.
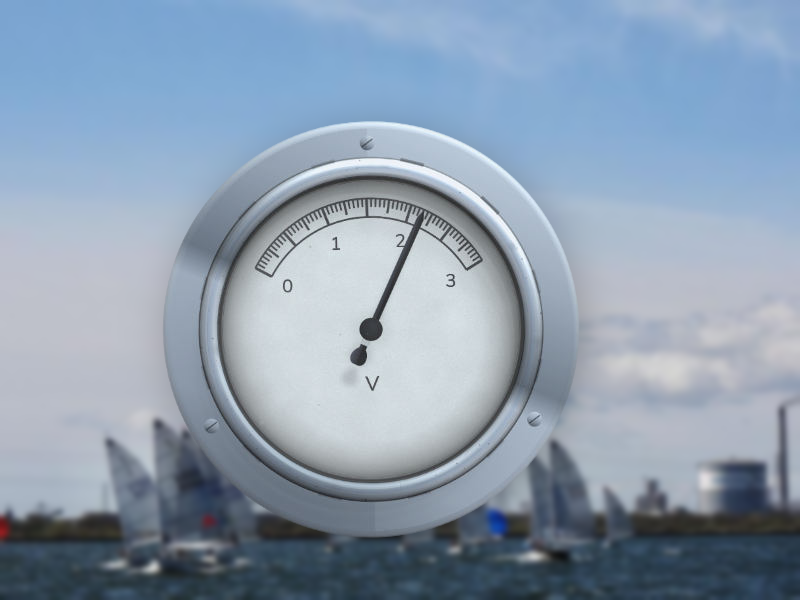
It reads **2.15** V
